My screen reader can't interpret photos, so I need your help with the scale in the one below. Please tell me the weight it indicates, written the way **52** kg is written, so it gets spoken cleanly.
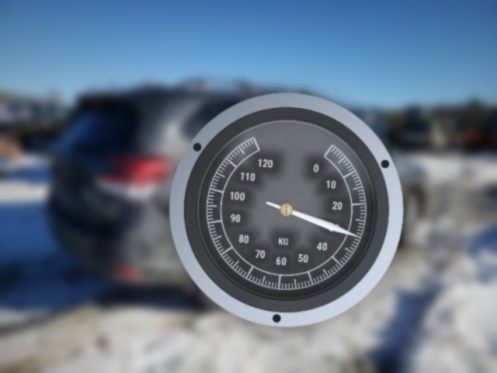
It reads **30** kg
